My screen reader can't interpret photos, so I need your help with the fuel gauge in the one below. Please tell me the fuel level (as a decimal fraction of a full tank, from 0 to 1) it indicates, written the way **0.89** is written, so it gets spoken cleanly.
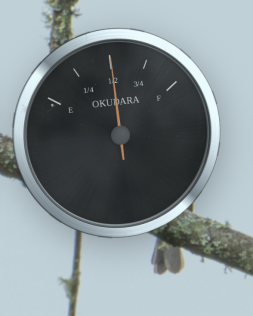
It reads **0.5**
